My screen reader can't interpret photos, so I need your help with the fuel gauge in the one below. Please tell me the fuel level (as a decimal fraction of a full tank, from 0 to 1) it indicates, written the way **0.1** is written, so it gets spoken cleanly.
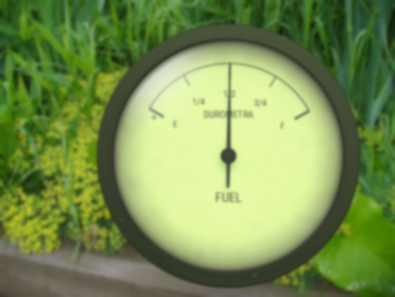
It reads **0.5**
